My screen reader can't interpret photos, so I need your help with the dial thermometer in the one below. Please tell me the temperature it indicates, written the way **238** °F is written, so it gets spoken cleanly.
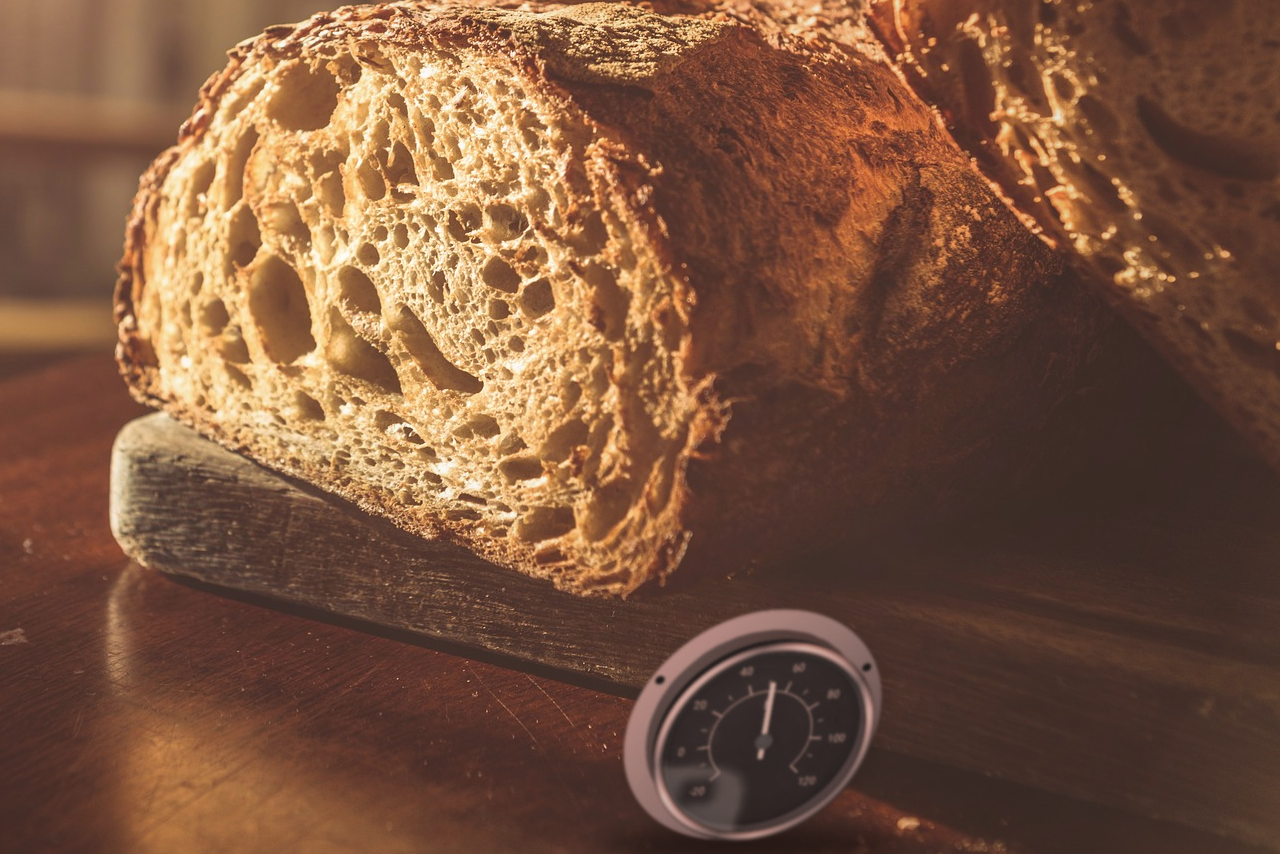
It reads **50** °F
